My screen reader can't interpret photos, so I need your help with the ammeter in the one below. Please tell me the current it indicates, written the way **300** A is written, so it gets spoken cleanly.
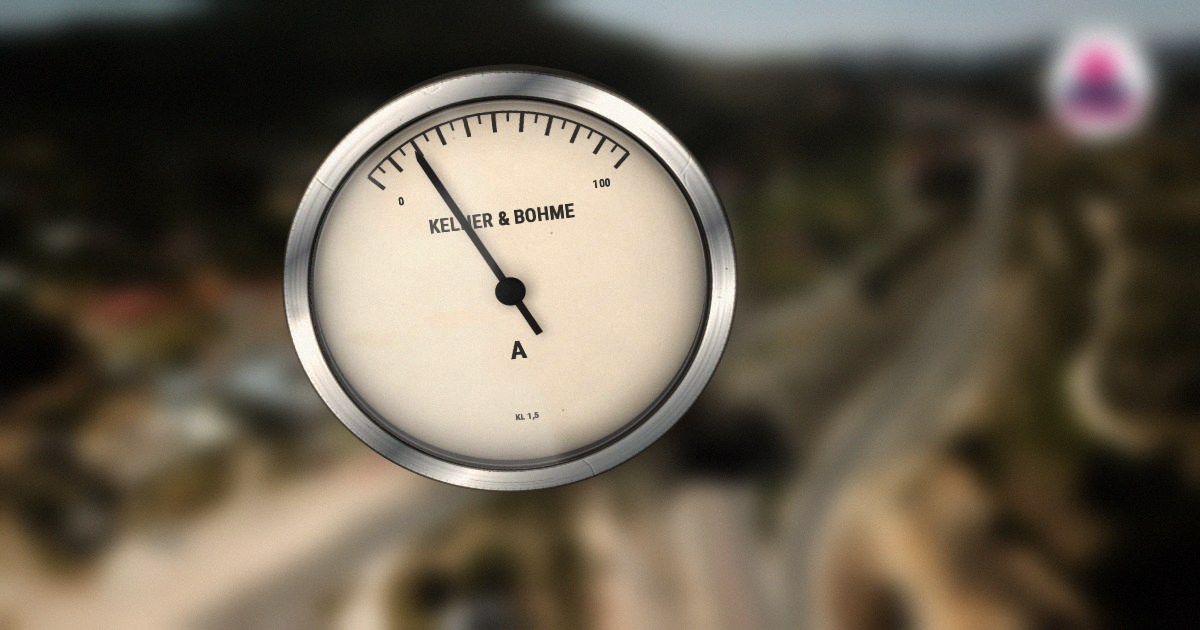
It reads **20** A
